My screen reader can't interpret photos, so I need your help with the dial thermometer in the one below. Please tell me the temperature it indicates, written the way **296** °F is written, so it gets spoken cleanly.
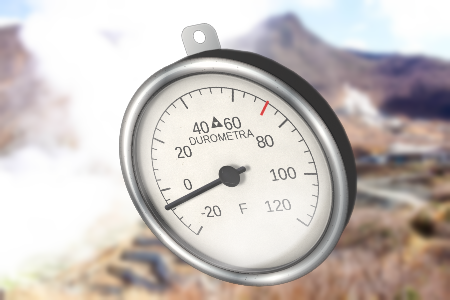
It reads **-6** °F
